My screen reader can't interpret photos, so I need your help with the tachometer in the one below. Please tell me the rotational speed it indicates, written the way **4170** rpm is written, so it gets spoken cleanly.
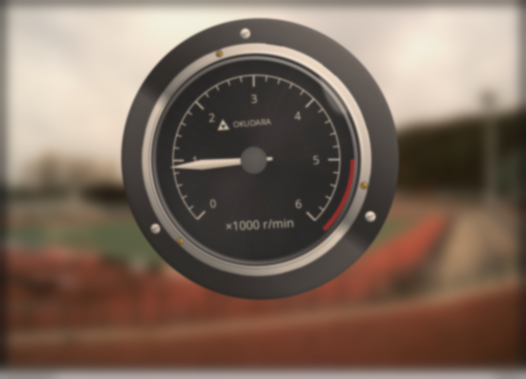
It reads **900** rpm
